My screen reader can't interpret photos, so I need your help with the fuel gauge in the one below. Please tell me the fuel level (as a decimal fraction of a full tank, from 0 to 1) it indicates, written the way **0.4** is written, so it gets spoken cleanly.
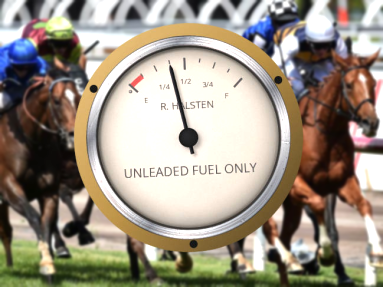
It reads **0.375**
